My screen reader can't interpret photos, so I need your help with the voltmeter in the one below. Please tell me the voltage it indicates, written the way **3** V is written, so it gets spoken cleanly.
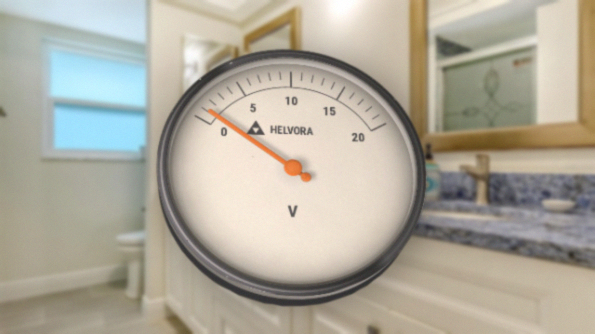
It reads **1** V
